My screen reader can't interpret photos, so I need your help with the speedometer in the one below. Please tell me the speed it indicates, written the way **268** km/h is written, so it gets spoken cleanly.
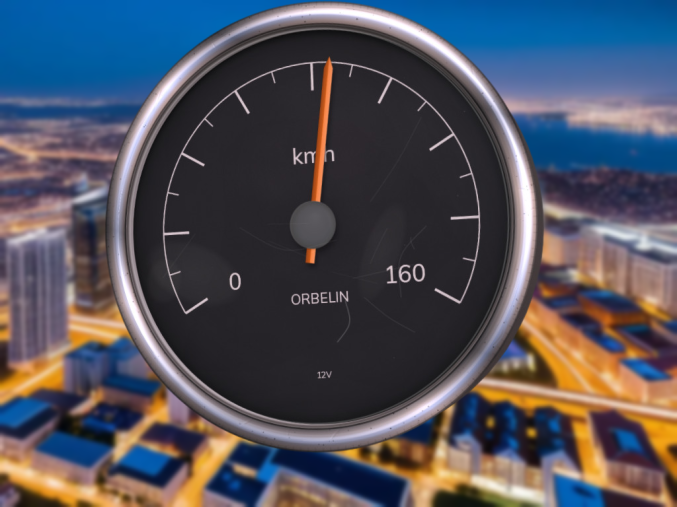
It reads **85** km/h
